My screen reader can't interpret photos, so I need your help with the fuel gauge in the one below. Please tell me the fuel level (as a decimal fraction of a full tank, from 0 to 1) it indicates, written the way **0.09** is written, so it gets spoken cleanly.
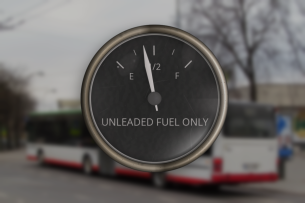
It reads **0.375**
